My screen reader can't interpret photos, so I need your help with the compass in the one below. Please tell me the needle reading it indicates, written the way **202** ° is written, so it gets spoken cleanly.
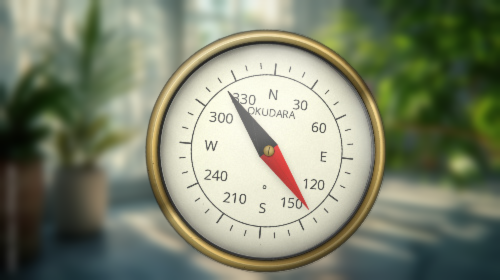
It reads **140** °
